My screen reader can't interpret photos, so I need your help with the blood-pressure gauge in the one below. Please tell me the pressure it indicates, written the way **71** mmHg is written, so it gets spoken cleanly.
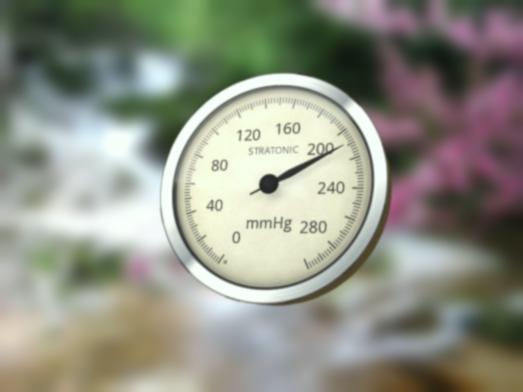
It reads **210** mmHg
